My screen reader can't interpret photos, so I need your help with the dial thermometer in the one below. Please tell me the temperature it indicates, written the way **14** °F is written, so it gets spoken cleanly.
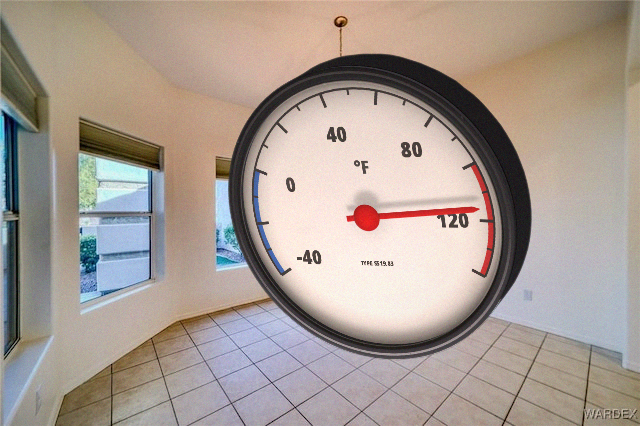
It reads **115** °F
